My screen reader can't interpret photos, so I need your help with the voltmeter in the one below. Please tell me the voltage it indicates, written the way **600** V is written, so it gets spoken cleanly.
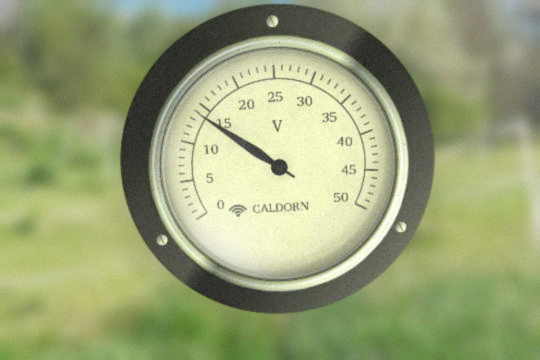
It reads **14** V
